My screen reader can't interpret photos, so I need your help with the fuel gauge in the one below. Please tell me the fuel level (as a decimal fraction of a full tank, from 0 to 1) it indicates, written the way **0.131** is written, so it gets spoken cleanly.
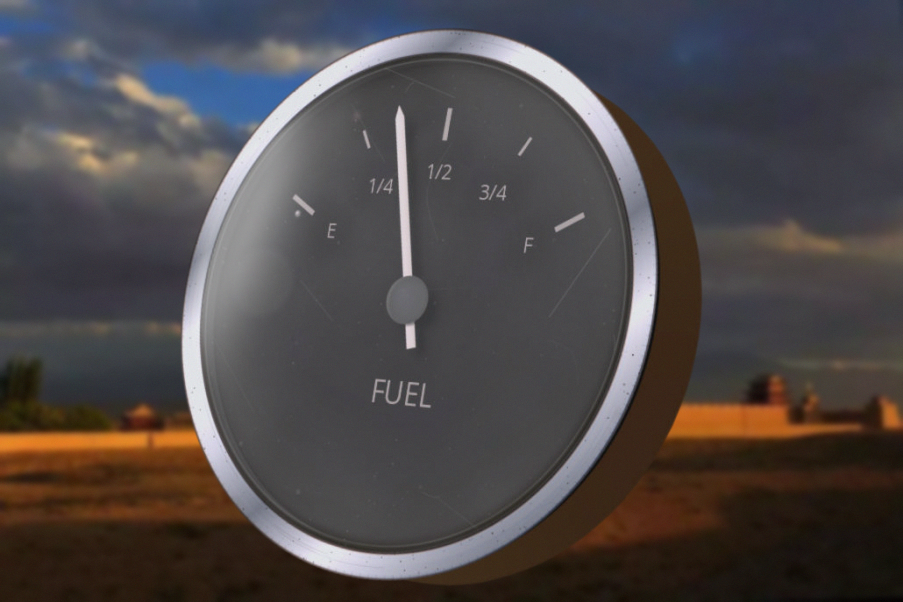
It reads **0.375**
